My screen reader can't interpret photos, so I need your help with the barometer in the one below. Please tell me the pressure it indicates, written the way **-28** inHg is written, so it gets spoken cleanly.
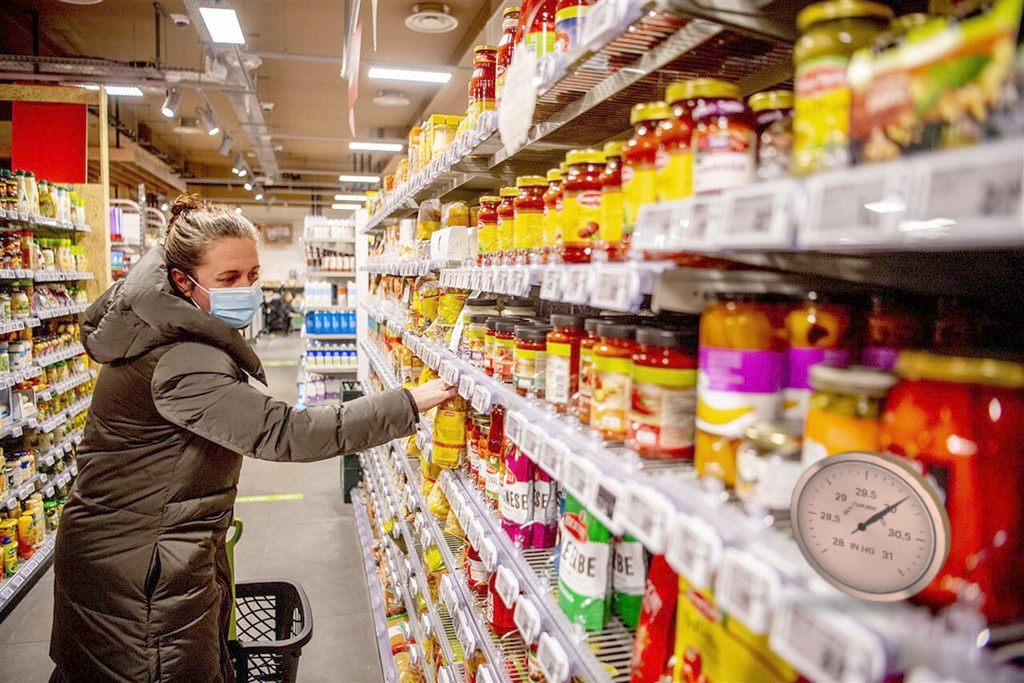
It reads **30** inHg
